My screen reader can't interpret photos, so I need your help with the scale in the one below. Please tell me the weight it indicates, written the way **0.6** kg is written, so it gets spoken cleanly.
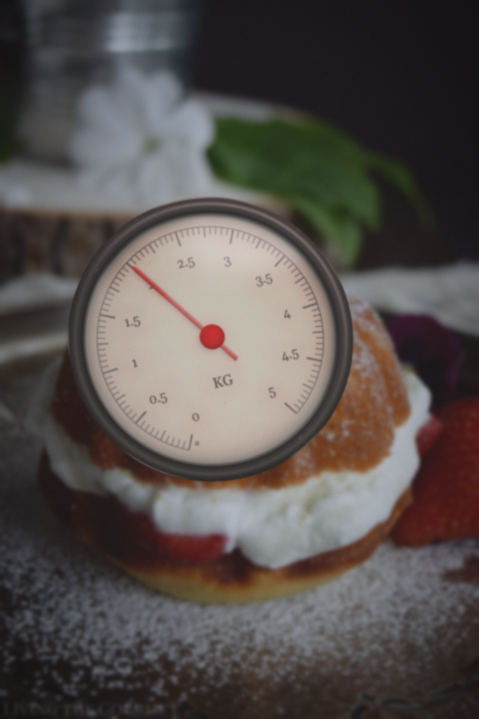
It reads **2** kg
